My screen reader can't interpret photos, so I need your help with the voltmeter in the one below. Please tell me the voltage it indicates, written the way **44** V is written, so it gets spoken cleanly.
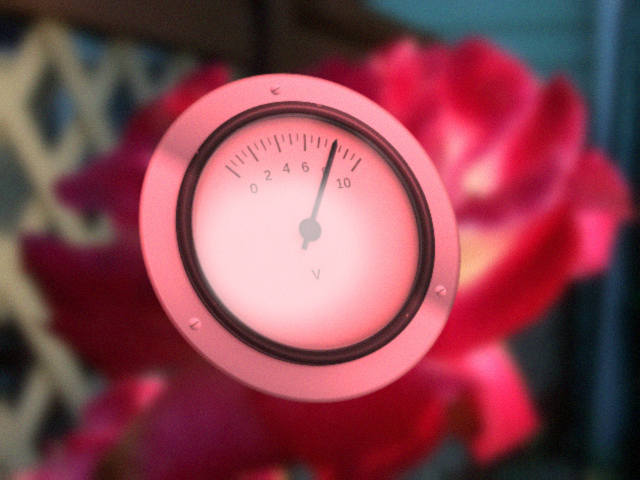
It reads **8** V
